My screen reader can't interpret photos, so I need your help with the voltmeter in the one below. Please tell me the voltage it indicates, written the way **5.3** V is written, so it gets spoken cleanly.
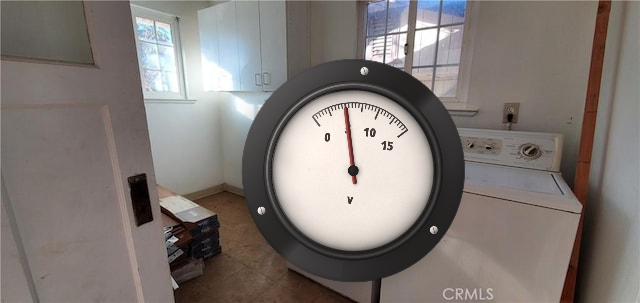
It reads **5** V
